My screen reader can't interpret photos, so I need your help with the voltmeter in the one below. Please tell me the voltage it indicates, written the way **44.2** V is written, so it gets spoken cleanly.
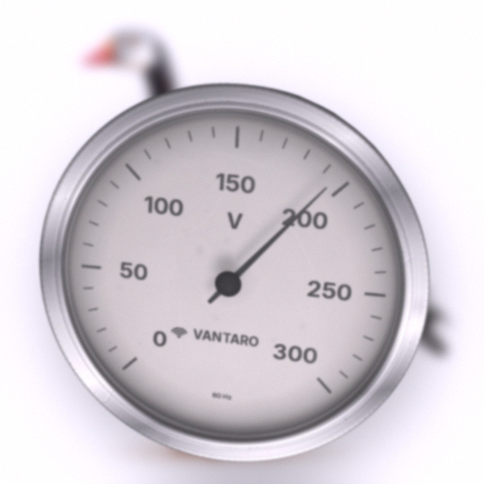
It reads **195** V
